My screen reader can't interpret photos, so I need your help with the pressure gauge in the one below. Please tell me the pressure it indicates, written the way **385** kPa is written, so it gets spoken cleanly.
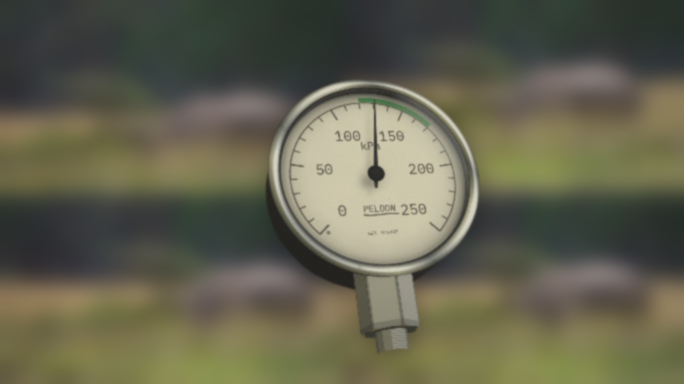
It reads **130** kPa
